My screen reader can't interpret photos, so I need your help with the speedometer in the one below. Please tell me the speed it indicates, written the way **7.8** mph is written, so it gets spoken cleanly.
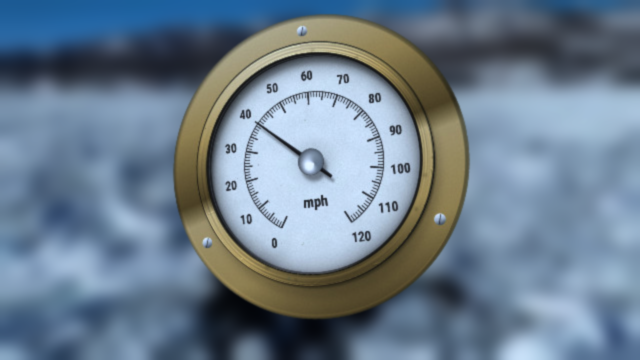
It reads **40** mph
